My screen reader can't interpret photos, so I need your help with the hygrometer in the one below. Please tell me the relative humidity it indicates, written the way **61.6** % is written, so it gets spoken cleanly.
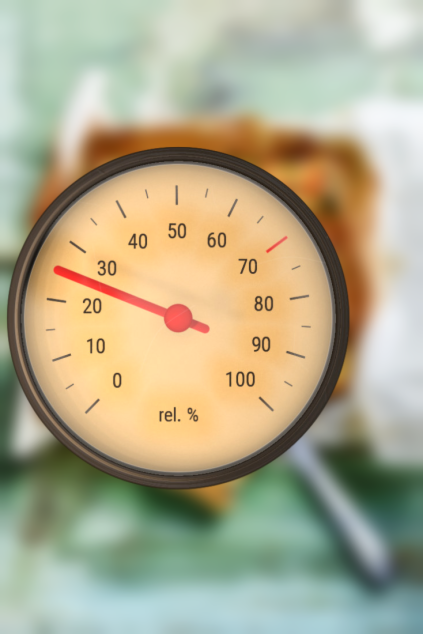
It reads **25** %
